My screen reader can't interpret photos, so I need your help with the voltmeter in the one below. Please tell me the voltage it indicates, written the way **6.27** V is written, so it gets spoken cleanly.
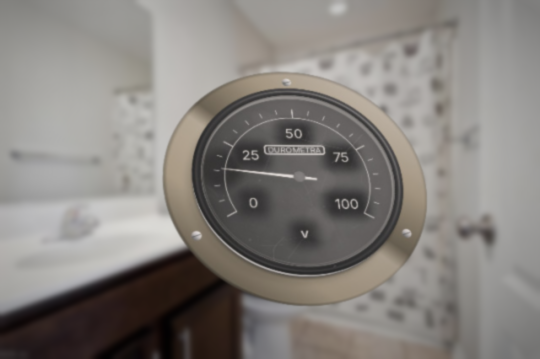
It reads **15** V
